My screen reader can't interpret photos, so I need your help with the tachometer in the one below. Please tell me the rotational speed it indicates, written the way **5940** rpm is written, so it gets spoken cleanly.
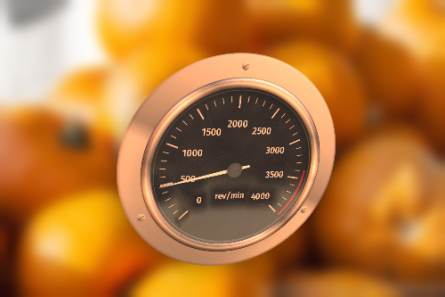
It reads **500** rpm
